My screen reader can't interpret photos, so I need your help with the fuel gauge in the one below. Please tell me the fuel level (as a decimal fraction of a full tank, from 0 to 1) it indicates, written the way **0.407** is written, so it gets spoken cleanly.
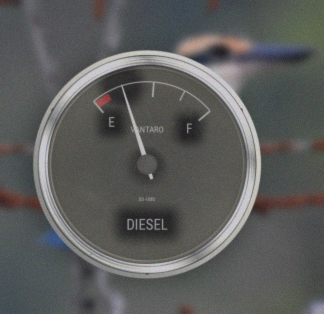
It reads **0.25**
